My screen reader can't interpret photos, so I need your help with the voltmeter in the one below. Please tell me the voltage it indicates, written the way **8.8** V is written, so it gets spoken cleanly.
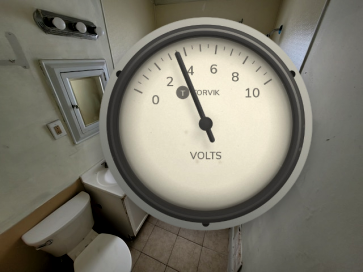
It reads **3.5** V
